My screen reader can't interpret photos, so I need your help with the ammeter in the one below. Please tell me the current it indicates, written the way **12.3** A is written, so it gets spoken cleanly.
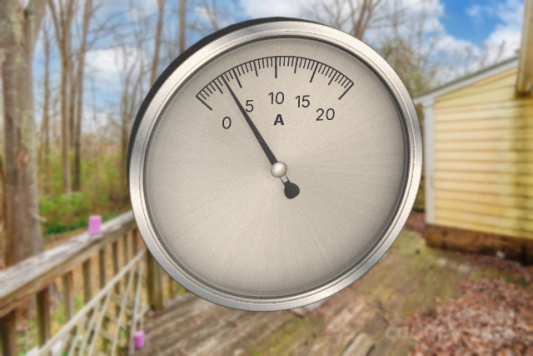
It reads **3.5** A
